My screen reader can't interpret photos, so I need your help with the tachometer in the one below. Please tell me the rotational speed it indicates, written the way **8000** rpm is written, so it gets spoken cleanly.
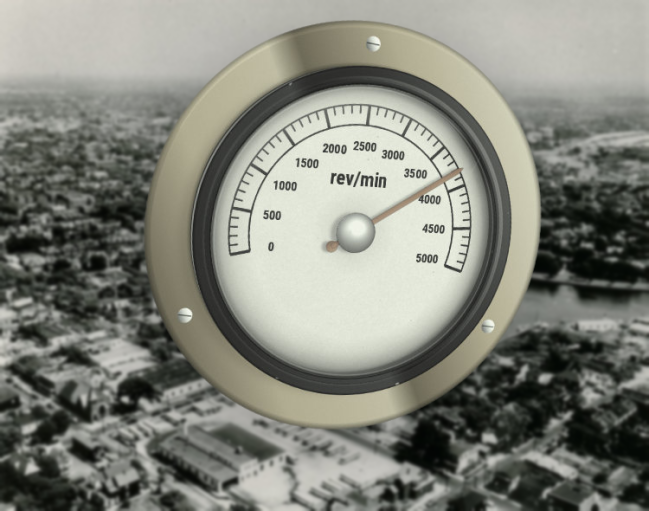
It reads **3800** rpm
